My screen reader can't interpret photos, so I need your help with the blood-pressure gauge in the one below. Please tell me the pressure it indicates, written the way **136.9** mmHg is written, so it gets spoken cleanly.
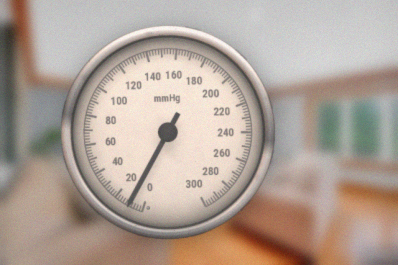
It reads **10** mmHg
